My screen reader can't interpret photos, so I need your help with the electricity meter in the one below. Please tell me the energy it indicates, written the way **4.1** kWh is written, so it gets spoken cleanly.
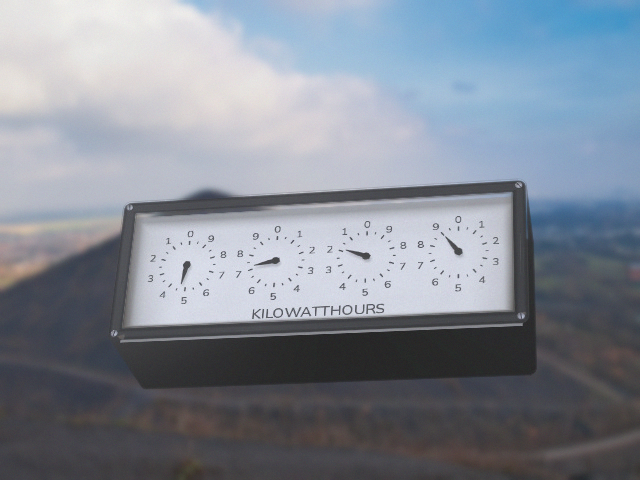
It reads **4719** kWh
